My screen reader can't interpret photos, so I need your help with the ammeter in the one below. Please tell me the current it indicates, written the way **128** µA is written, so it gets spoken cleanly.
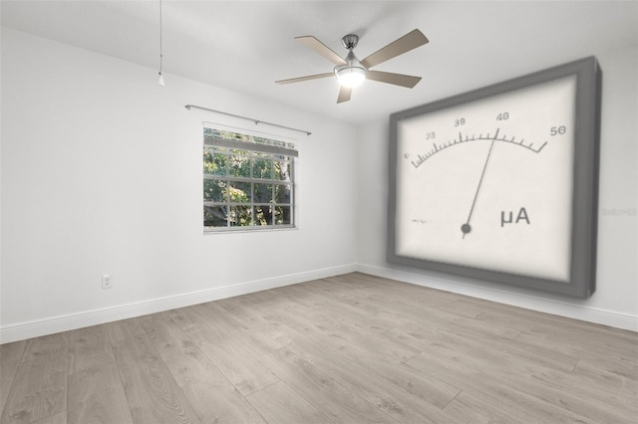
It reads **40** µA
